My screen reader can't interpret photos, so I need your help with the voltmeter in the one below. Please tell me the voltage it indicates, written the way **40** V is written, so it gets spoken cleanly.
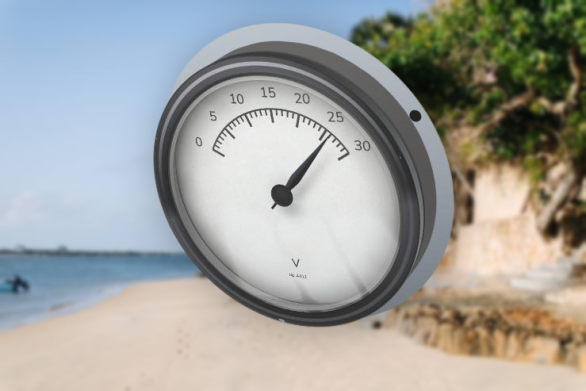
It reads **26** V
